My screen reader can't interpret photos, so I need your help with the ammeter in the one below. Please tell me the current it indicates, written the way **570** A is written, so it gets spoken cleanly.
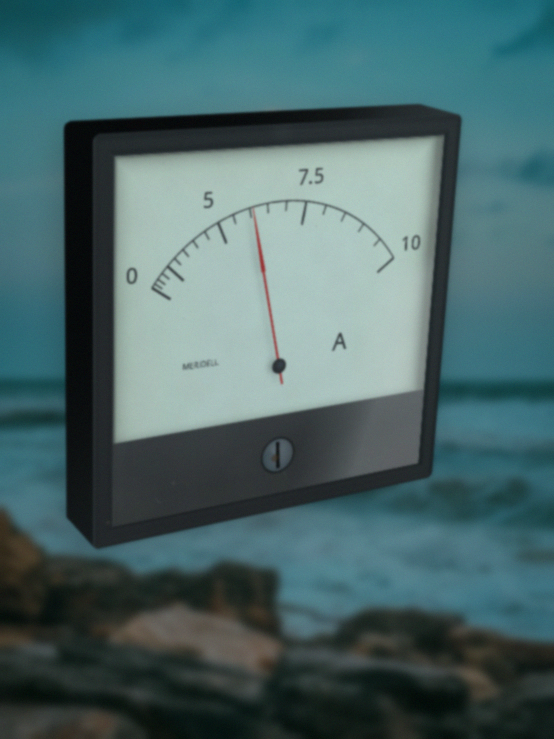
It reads **6** A
